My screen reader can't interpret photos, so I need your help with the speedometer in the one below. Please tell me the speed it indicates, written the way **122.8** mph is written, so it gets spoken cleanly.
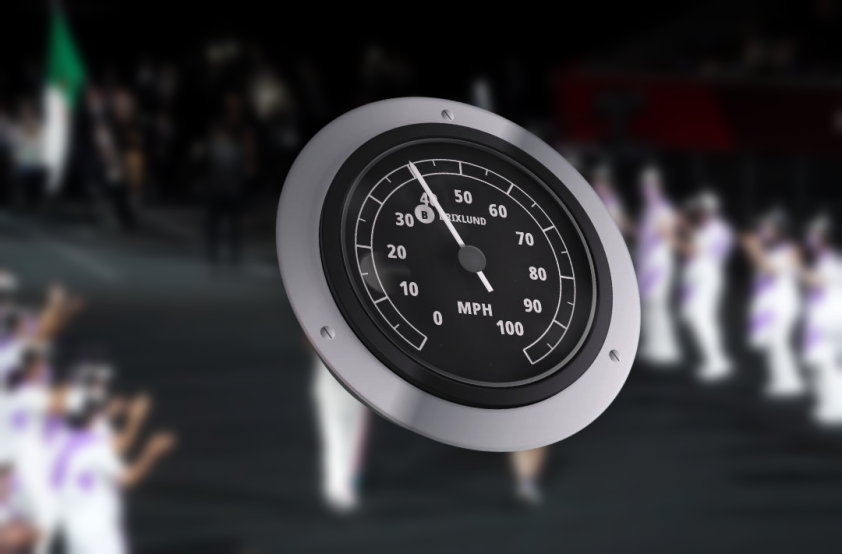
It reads **40** mph
